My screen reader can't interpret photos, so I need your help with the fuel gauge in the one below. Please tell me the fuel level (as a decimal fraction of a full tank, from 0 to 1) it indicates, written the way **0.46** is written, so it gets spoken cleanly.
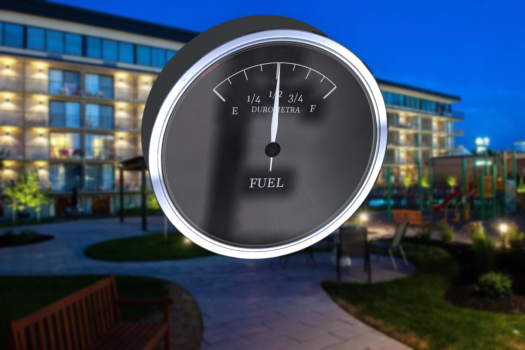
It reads **0.5**
